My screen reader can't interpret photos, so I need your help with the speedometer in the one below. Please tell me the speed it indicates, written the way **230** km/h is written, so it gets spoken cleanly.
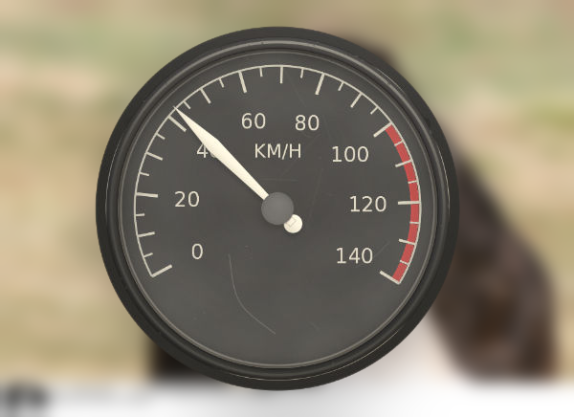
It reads **42.5** km/h
